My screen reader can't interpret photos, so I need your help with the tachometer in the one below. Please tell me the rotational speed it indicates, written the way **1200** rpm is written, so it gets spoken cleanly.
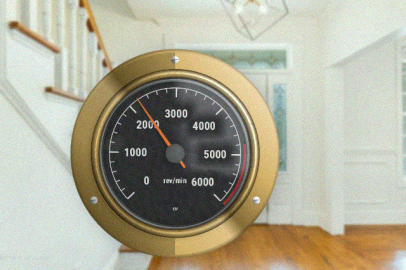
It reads **2200** rpm
